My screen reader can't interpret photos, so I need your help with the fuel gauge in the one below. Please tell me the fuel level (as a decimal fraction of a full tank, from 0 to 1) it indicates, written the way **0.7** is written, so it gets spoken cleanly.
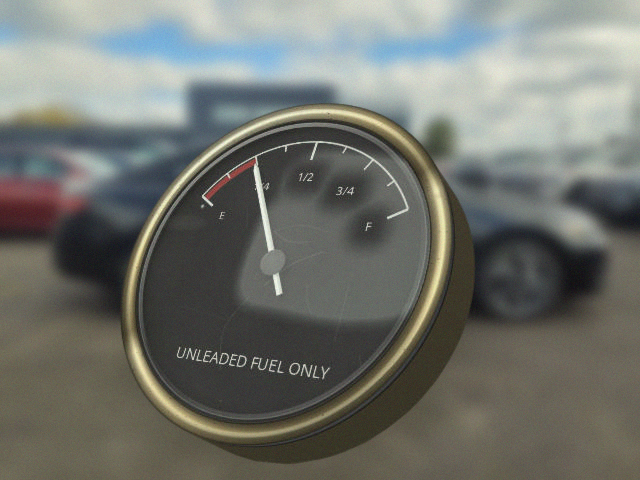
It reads **0.25**
